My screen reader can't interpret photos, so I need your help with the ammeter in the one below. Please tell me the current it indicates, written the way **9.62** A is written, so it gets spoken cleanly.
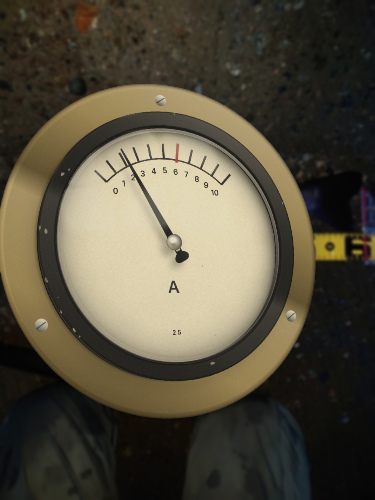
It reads **2** A
